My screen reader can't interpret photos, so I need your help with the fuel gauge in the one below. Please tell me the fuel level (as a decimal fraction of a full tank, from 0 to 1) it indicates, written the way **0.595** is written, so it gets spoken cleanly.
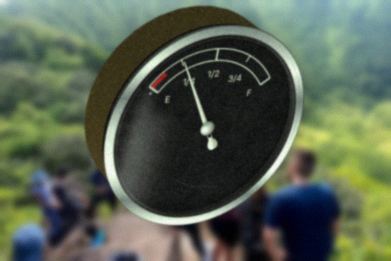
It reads **0.25**
